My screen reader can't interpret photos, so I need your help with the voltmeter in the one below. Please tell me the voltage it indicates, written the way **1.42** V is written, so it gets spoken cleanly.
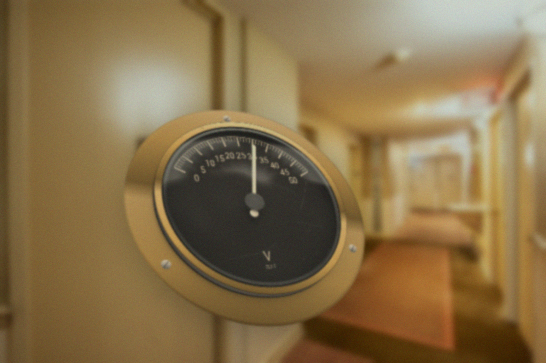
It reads **30** V
